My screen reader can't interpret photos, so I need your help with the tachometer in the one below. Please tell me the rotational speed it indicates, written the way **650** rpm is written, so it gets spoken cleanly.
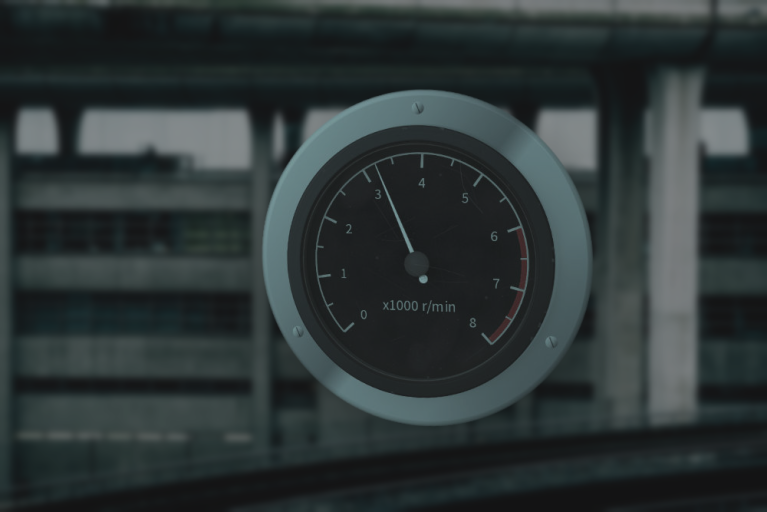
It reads **3250** rpm
